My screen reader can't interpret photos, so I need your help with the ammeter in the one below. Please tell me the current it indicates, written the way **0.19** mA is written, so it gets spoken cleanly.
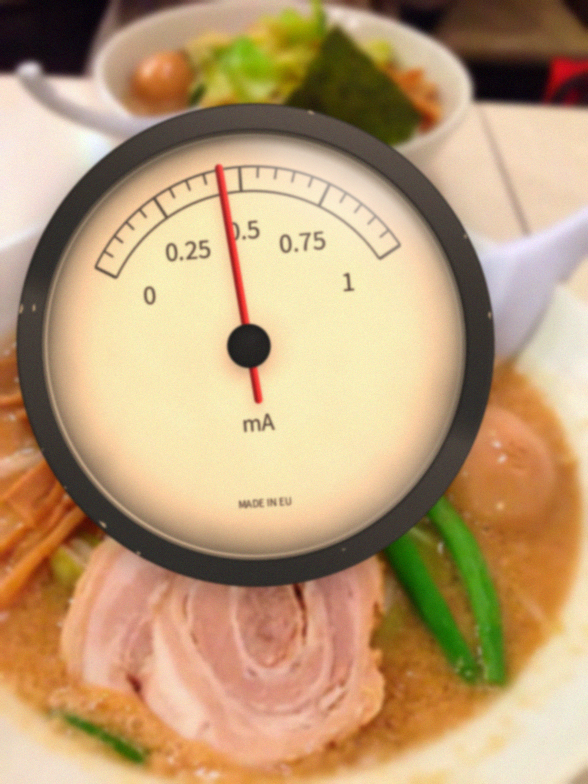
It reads **0.45** mA
